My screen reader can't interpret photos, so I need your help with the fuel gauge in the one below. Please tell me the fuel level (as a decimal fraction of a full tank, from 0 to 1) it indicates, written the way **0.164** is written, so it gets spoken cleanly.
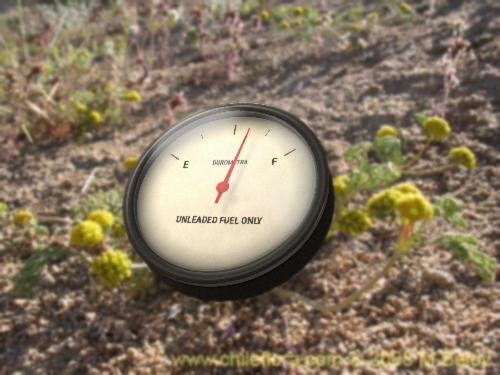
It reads **0.625**
